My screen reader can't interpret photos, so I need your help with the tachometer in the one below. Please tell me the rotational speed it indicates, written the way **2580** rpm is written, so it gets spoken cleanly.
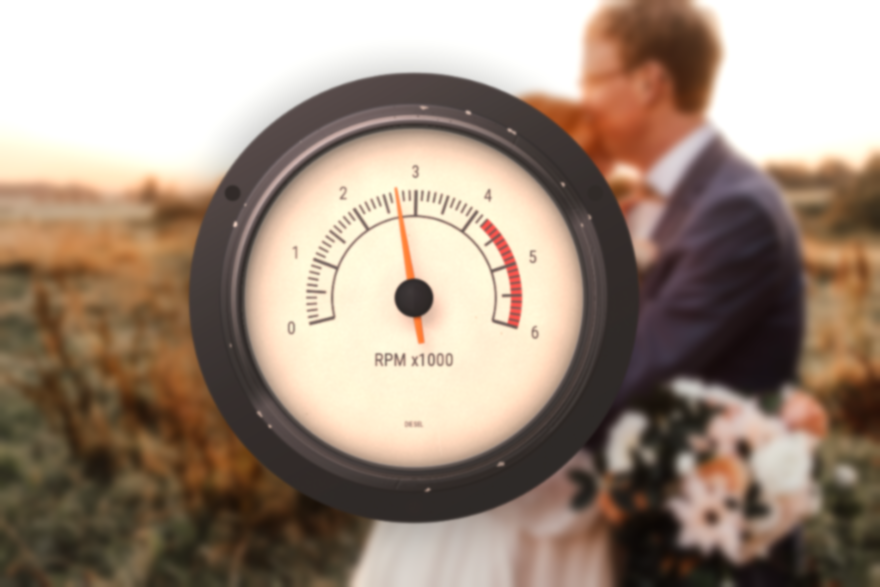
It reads **2700** rpm
